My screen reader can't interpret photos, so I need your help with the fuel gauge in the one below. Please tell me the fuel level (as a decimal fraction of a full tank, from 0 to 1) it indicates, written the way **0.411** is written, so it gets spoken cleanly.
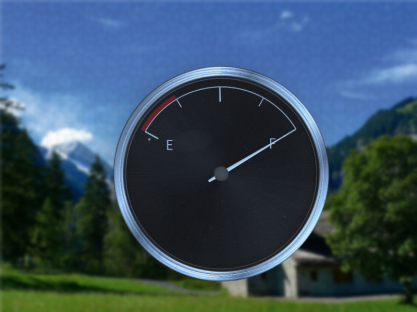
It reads **1**
